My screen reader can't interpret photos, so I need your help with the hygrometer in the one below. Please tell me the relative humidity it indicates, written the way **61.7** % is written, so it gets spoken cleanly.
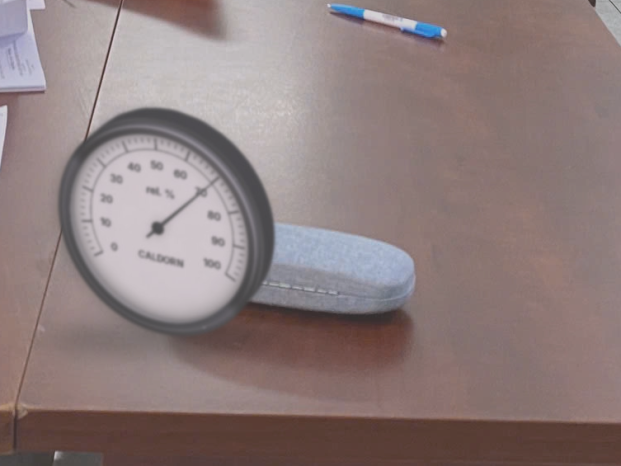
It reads **70** %
